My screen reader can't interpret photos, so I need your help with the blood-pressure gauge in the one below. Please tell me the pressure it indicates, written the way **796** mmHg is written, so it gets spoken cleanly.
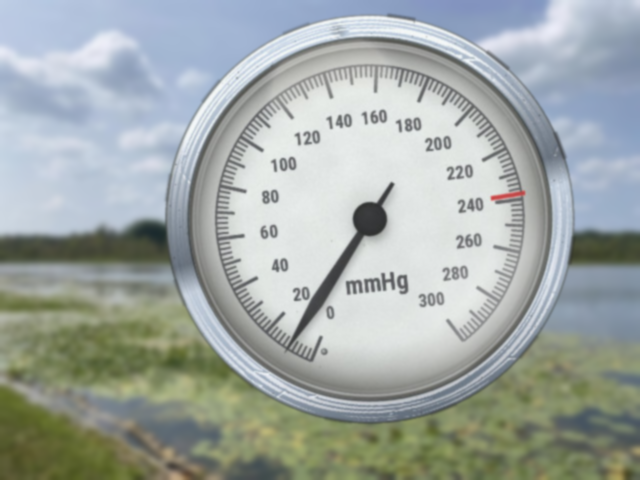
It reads **10** mmHg
